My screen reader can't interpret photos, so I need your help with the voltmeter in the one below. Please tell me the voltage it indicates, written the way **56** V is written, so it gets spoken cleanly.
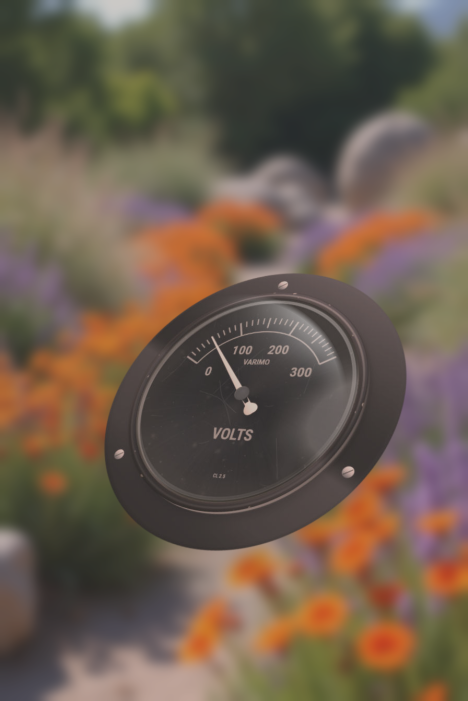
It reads **50** V
